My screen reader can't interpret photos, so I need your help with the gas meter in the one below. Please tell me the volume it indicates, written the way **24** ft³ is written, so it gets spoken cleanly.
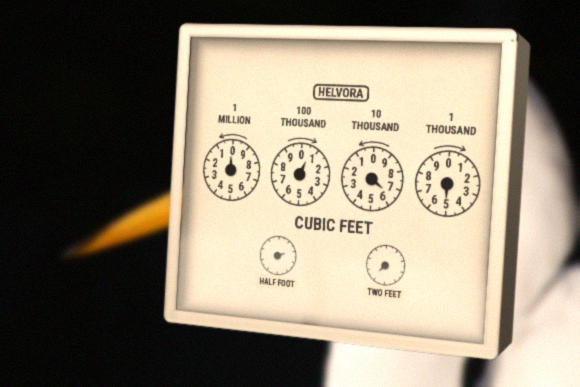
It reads **6500** ft³
